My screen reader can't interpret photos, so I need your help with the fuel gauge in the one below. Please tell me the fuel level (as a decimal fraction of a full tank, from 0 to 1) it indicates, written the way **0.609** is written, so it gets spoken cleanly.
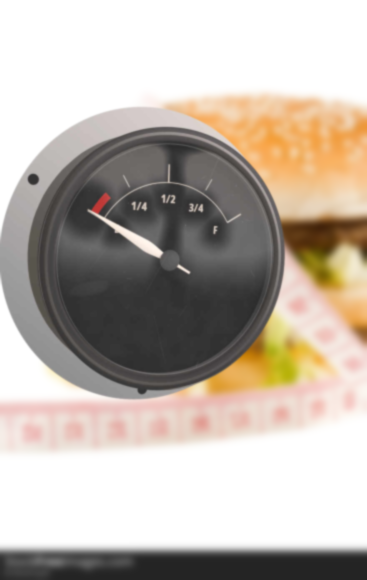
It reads **0**
